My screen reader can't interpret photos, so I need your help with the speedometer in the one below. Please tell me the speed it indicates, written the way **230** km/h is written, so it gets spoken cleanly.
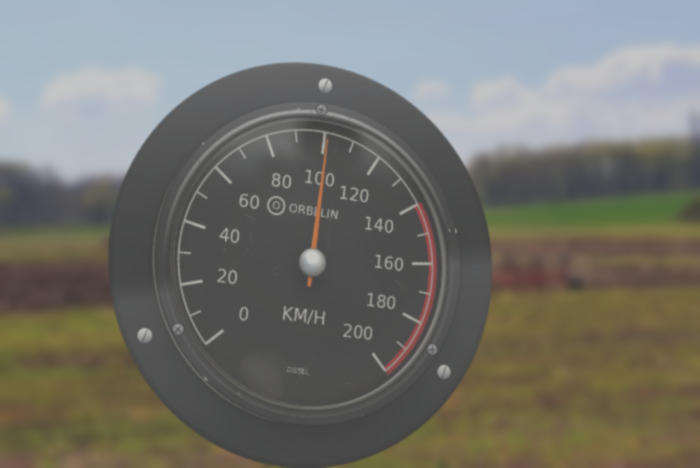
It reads **100** km/h
